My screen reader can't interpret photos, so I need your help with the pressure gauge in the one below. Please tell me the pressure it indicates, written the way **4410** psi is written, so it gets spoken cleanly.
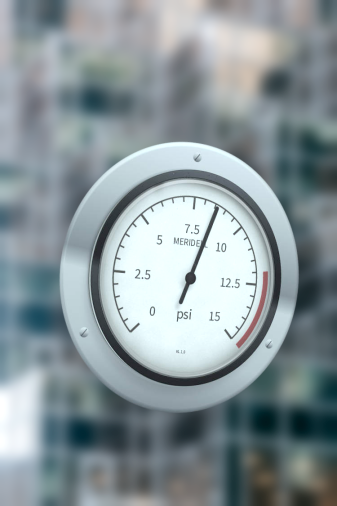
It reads **8.5** psi
